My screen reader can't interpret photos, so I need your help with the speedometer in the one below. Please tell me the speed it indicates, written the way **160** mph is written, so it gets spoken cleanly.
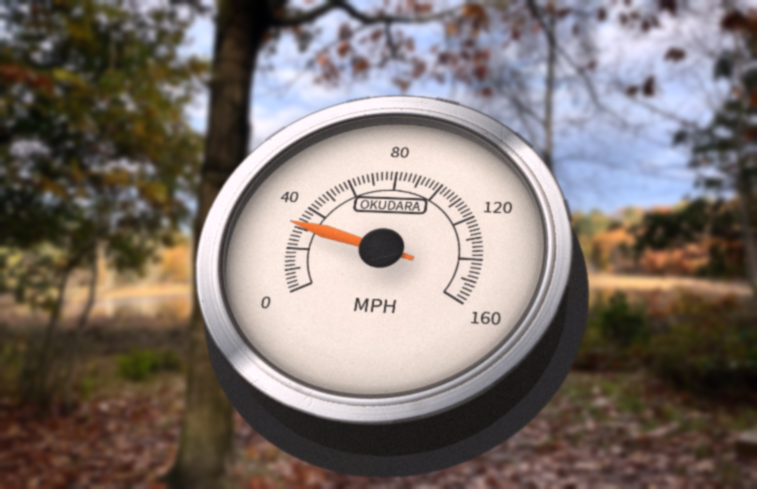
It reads **30** mph
